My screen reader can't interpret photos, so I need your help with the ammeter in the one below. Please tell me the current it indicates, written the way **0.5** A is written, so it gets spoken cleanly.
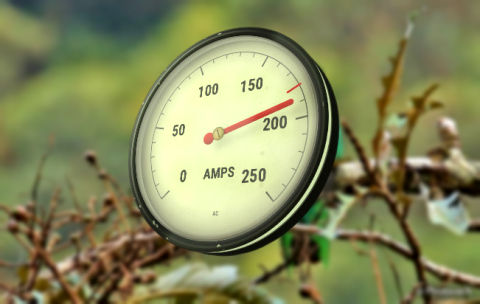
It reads **190** A
